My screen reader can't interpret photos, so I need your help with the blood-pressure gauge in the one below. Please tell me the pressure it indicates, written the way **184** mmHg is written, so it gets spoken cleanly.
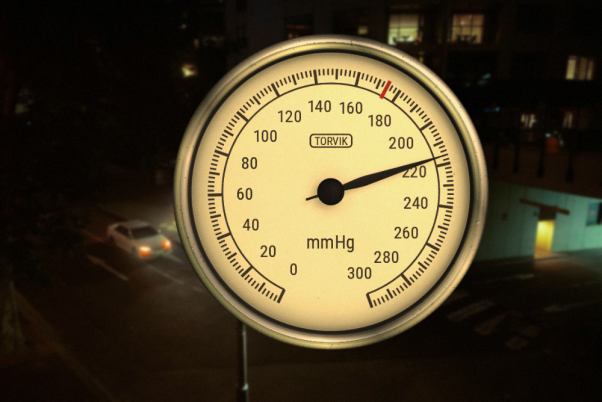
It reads **216** mmHg
